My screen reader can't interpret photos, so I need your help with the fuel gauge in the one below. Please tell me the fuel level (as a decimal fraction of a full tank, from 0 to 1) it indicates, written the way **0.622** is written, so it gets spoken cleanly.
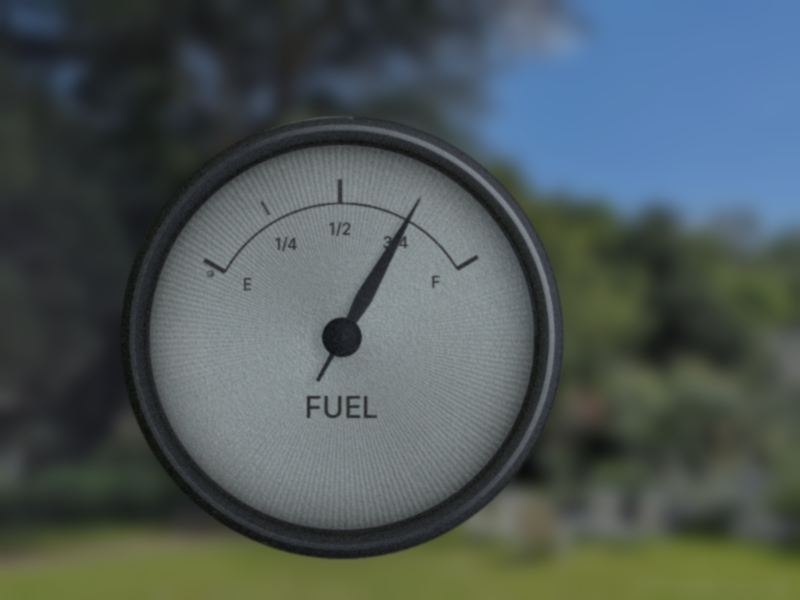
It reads **0.75**
